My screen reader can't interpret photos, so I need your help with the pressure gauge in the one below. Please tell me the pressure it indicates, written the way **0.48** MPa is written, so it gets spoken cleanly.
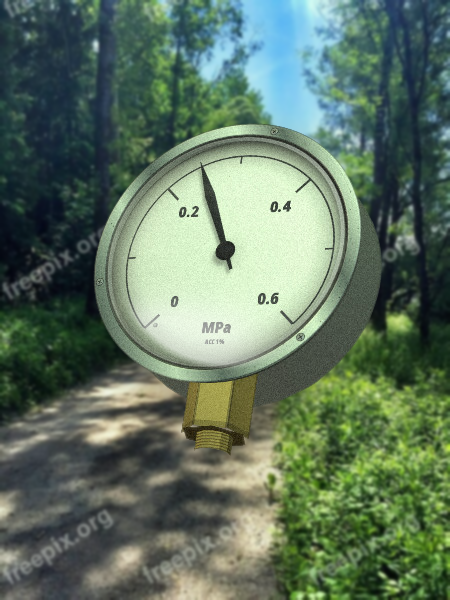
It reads **0.25** MPa
